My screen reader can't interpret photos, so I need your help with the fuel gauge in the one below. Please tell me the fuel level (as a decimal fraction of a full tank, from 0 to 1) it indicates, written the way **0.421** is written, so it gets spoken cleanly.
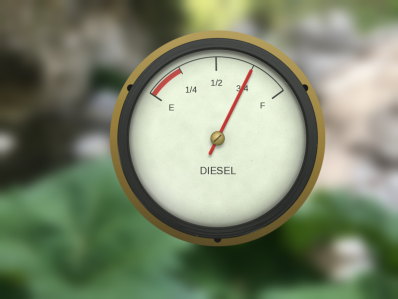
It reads **0.75**
